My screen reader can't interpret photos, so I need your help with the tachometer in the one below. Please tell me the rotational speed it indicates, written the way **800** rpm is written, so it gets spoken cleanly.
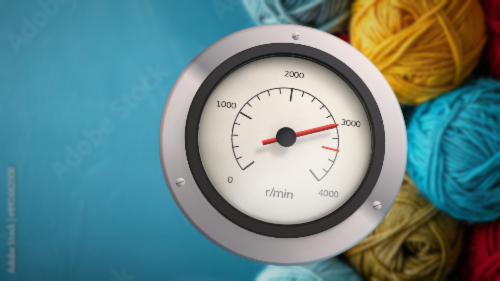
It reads **3000** rpm
